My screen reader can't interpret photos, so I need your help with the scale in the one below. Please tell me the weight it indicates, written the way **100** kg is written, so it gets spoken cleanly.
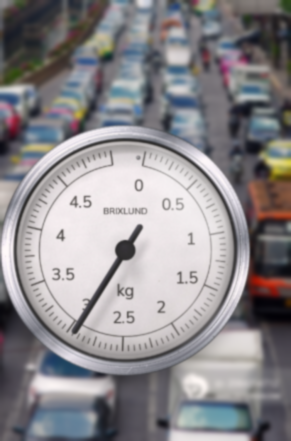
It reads **2.95** kg
